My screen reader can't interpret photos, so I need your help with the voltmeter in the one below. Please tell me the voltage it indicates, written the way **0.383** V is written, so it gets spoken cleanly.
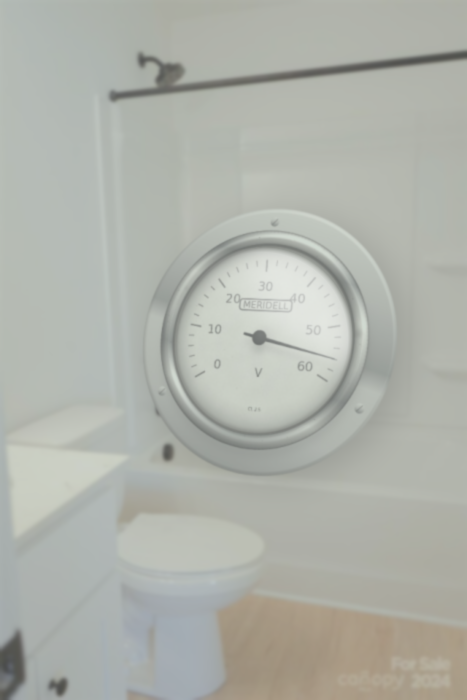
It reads **56** V
